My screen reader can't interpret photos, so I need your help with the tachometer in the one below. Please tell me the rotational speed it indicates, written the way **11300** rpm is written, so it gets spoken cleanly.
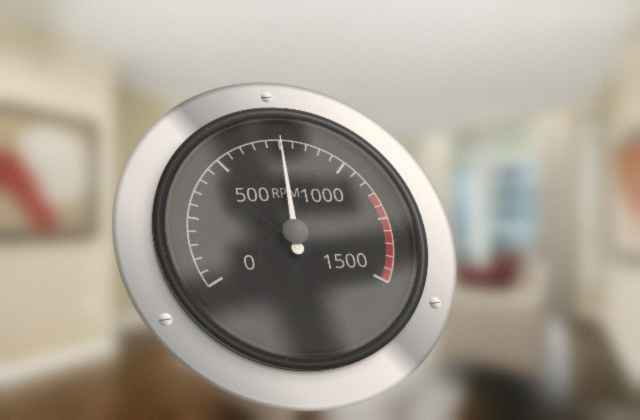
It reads **750** rpm
